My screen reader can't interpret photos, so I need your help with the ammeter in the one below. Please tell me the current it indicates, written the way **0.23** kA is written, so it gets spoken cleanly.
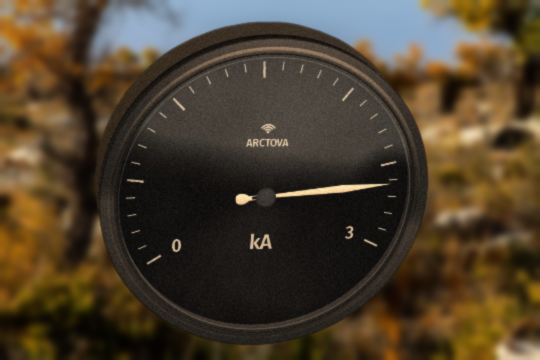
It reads **2.6** kA
